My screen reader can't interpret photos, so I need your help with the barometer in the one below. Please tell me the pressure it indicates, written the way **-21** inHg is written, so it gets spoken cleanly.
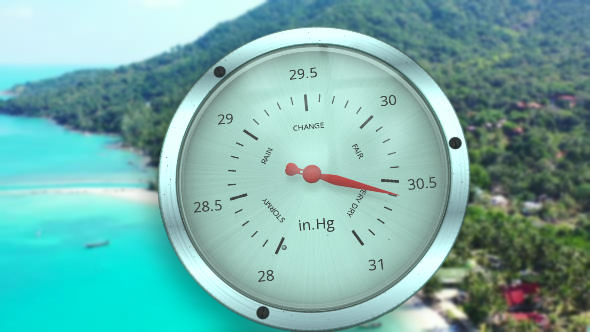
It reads **30.6** inHg
